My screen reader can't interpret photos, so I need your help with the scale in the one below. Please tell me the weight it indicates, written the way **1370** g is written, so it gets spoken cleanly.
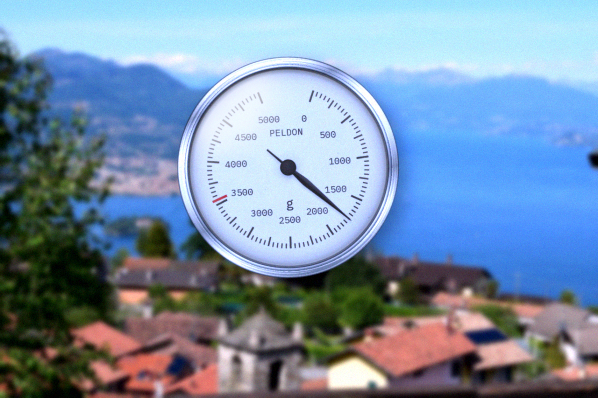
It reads **1750** g
